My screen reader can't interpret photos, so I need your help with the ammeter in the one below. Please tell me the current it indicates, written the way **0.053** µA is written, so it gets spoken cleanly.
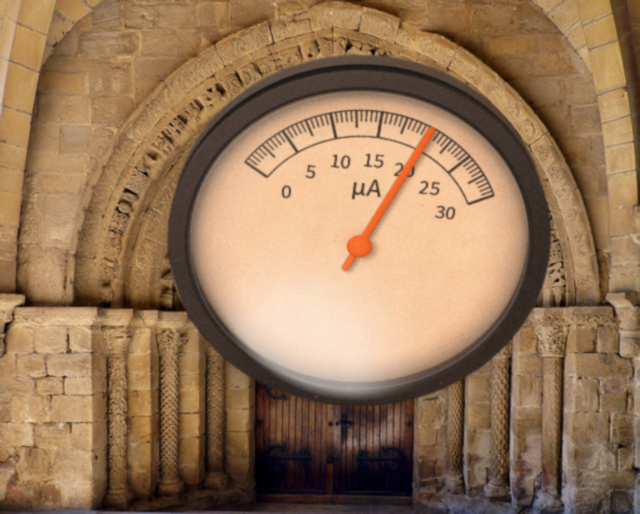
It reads **20** µA
